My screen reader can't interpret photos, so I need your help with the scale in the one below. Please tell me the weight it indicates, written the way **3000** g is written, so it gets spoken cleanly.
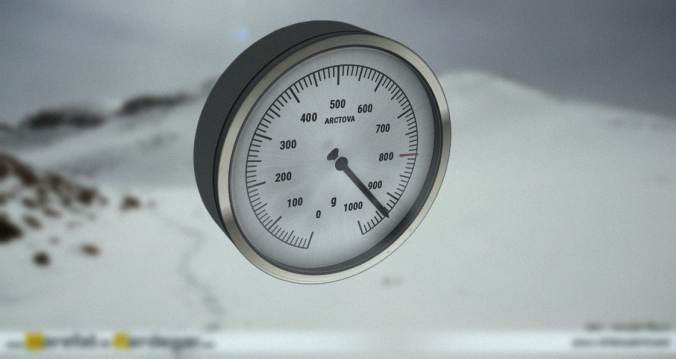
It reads **940** g
